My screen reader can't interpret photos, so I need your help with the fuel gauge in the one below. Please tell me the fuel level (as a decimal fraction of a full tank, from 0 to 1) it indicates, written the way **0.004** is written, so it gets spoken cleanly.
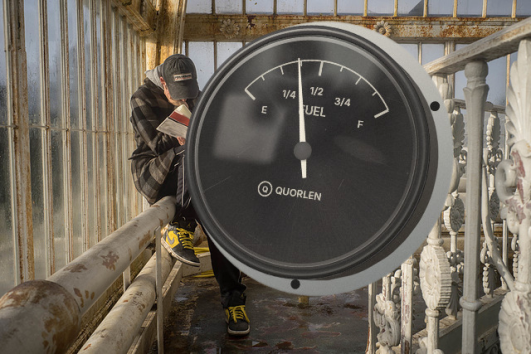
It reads **0.375**
